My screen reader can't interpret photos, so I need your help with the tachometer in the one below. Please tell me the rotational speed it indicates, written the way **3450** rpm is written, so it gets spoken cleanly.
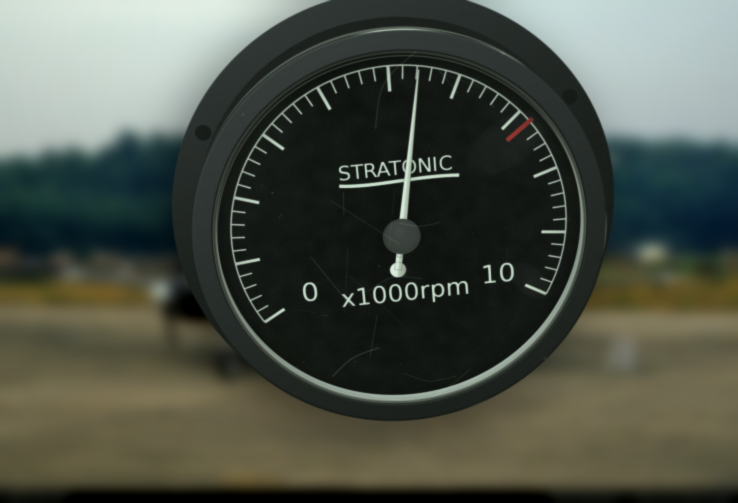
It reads **5400** rpm
